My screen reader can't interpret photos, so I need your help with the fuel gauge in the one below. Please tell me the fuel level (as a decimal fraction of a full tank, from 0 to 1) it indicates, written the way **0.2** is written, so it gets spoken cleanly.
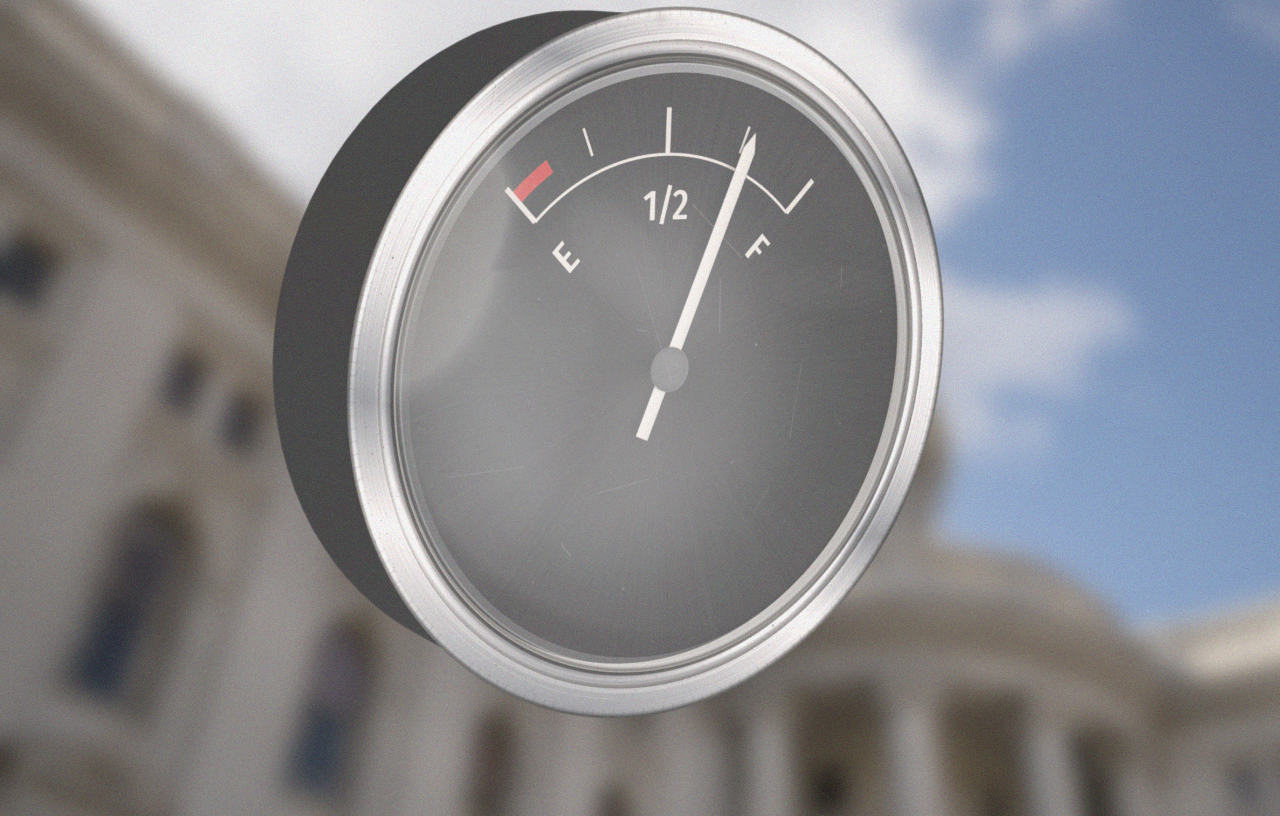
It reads **0.75**
